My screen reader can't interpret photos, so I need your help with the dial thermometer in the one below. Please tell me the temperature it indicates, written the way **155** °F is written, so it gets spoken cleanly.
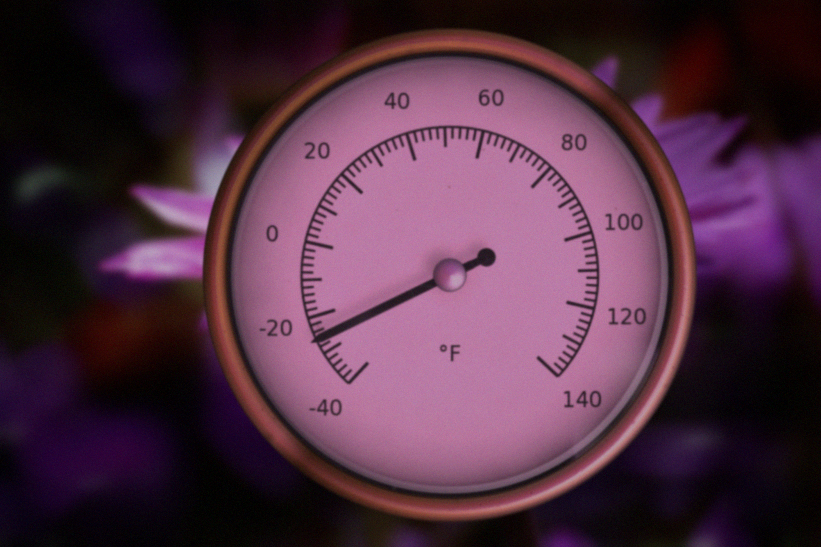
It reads **-26** °F
